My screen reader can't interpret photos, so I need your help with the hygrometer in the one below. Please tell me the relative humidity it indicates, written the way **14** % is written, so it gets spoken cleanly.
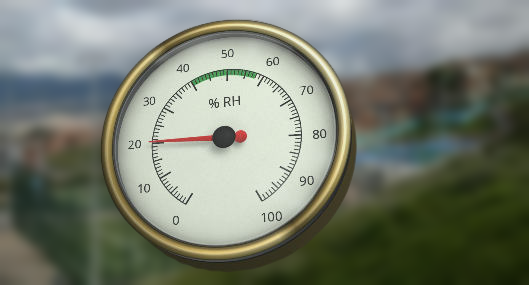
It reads **20** %
